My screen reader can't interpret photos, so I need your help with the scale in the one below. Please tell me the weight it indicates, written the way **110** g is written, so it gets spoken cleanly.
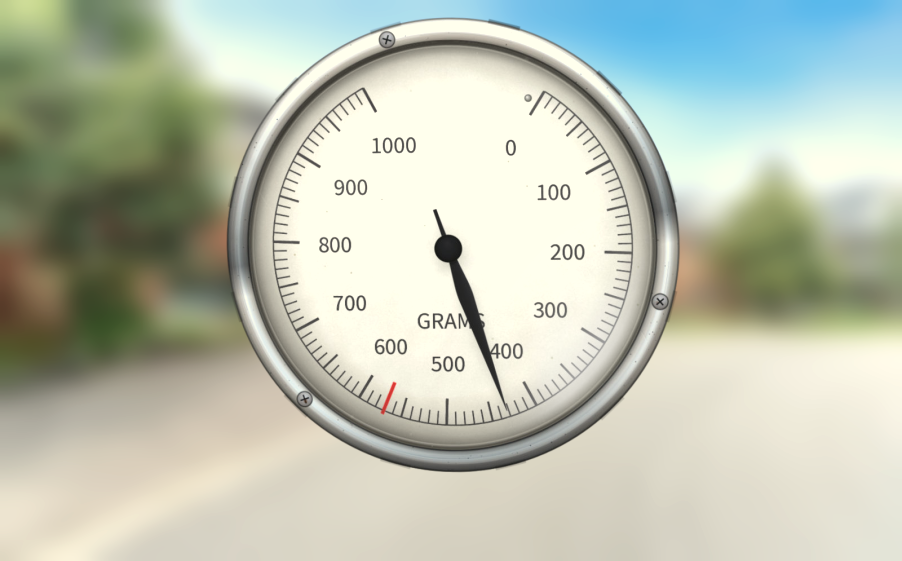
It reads **430** g
